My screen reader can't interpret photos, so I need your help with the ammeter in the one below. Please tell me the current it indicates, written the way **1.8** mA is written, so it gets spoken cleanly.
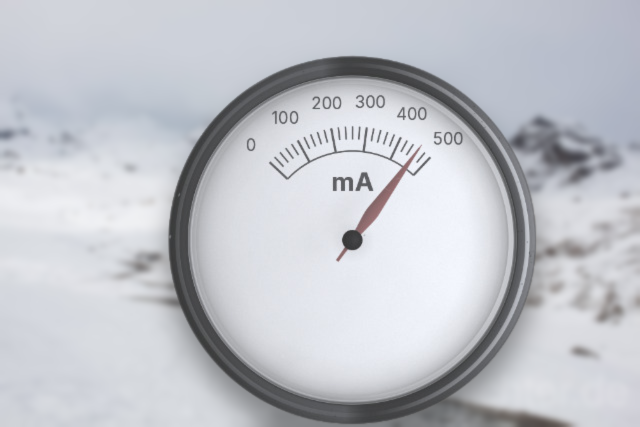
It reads **460** mA
